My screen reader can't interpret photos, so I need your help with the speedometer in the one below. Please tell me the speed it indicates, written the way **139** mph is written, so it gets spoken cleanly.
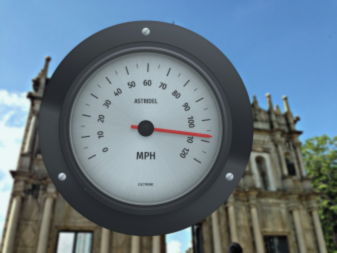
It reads **107.5** mph
